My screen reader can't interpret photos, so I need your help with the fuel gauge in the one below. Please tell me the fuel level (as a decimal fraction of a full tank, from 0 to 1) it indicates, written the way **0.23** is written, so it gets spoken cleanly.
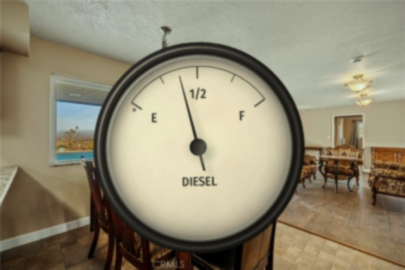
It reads **0.375**
